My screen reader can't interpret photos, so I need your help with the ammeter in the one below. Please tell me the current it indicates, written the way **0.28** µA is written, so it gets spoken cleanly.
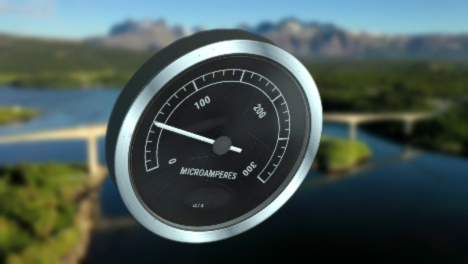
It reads **50** µA
